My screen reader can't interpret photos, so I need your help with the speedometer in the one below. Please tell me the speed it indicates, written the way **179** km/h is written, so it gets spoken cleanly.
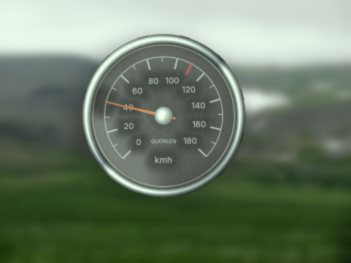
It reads **40** km/h
